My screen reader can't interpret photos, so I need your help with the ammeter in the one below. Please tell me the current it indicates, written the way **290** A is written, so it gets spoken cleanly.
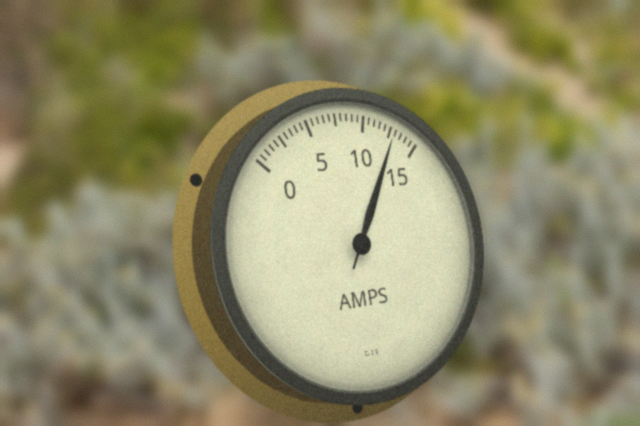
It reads **12.5** A
